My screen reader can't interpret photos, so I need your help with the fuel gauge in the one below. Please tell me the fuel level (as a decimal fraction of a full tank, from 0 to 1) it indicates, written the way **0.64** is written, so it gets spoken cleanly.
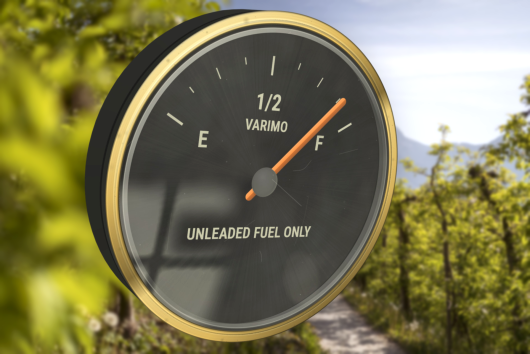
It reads **0.875**
